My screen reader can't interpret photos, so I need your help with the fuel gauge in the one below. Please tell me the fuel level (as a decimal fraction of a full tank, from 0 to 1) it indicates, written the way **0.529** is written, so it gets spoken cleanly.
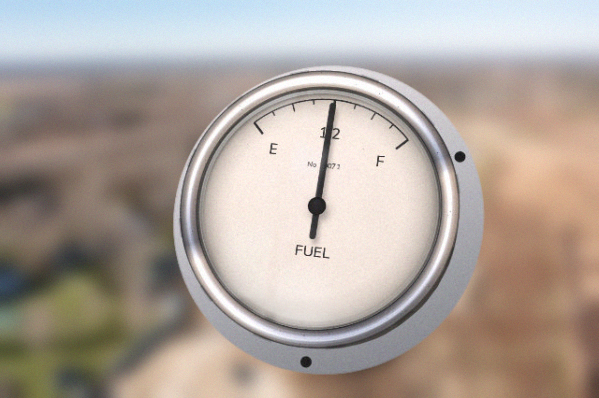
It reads **0.5**
